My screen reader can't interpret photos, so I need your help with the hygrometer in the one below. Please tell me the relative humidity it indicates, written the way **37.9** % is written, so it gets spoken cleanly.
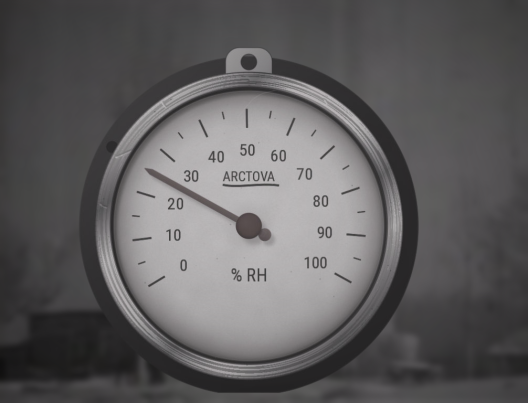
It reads **25** %
